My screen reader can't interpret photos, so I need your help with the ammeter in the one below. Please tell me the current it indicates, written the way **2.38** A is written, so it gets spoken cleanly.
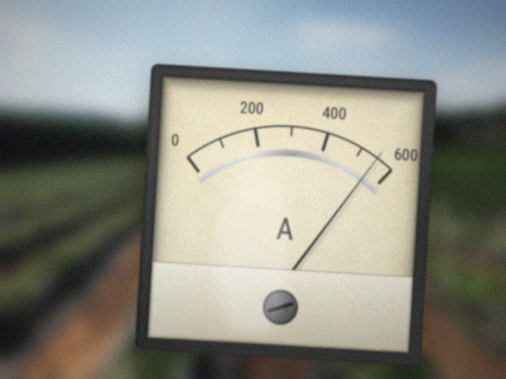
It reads **550** A
